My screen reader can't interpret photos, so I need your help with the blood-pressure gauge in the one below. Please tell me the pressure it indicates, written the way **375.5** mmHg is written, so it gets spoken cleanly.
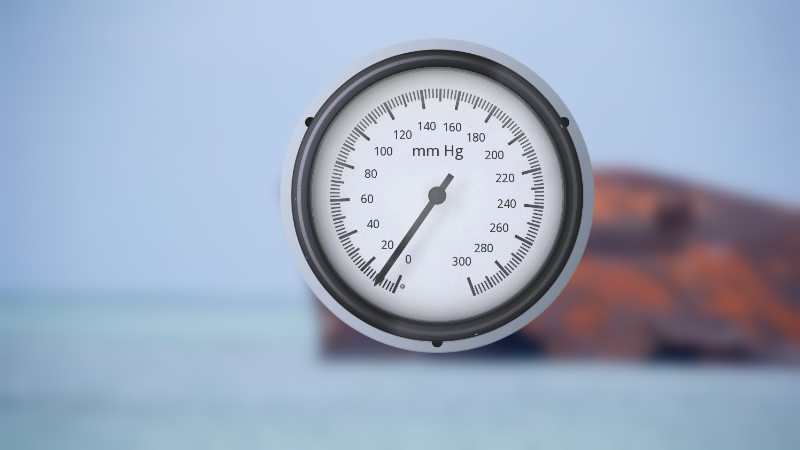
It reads **10** mmHg
